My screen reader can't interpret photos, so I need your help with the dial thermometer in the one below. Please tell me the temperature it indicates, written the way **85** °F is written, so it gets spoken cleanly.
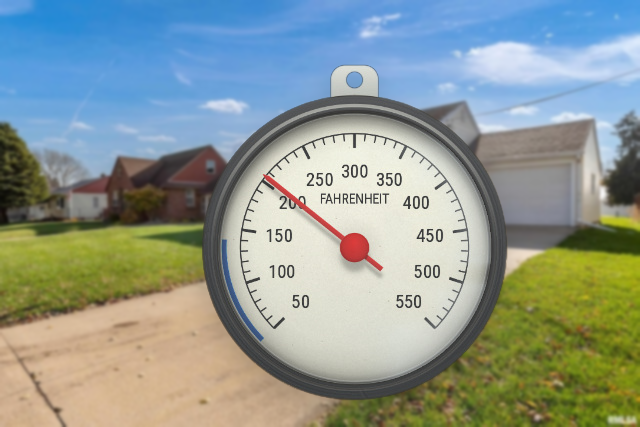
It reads **205** °F
